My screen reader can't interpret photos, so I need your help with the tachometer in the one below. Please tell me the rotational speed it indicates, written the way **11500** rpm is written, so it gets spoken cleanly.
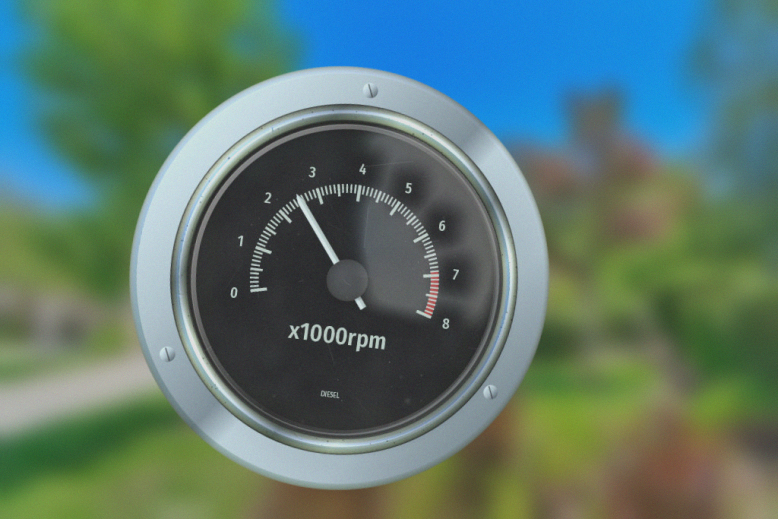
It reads **2500** rpm
